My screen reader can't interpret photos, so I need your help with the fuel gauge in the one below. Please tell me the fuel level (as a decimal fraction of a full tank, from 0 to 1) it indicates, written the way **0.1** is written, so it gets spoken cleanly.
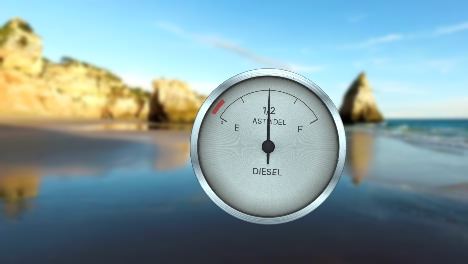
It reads **0.5**
